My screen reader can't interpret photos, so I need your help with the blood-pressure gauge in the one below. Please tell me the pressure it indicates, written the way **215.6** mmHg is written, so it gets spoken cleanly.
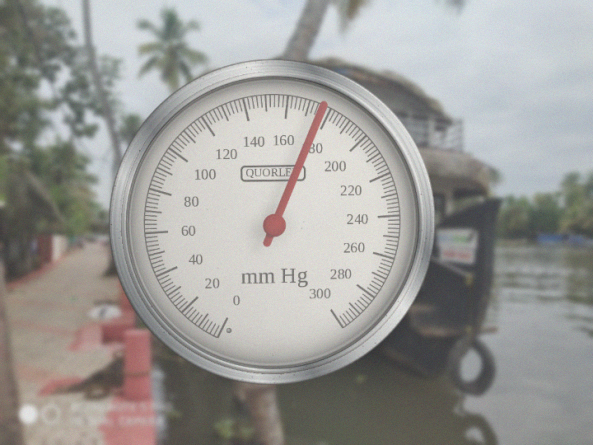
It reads **176** mmHg
